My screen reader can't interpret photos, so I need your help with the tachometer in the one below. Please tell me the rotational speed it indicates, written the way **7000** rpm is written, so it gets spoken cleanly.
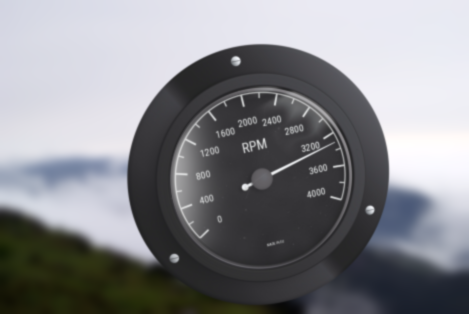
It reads **3300** rpm
